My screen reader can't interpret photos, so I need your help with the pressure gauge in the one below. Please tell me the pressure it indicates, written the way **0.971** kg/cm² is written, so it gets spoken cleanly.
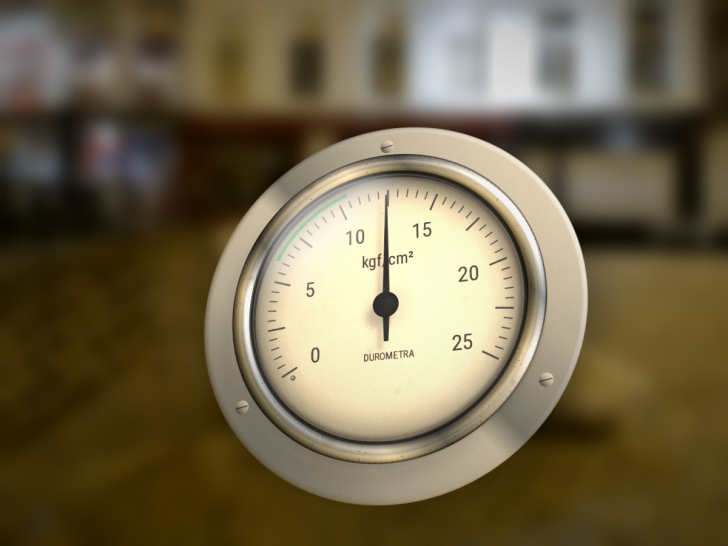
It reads **12.5** kg/cm²
